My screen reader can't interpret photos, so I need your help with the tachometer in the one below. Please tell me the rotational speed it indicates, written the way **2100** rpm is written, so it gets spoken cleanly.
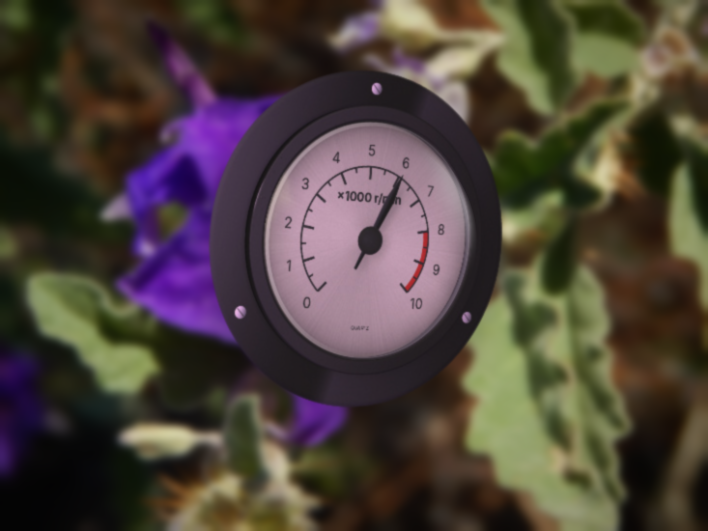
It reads **6000** rpm
